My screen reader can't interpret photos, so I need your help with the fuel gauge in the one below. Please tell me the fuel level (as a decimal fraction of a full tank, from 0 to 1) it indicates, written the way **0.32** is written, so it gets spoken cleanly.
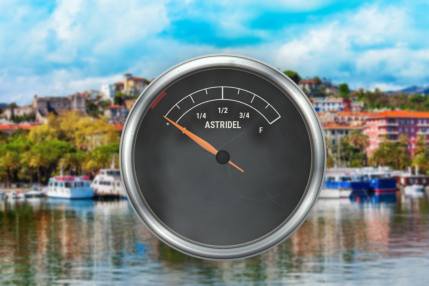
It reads **0**
